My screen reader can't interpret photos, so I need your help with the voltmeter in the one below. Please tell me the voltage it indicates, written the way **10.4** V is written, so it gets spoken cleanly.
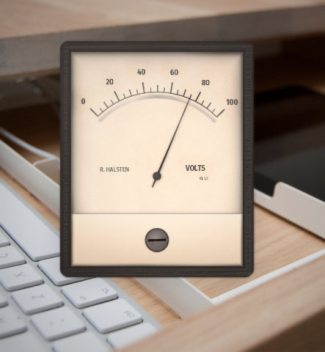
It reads **75** V
